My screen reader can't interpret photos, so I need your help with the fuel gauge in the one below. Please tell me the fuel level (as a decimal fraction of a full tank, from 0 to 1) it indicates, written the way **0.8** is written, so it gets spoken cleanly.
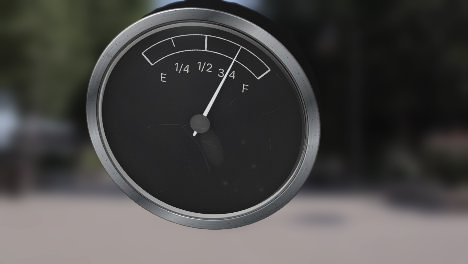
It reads **0.75**
